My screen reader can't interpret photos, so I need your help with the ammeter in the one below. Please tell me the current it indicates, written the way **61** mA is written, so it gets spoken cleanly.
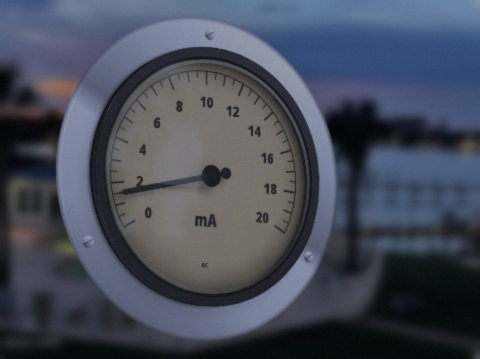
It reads **1.5** mA
